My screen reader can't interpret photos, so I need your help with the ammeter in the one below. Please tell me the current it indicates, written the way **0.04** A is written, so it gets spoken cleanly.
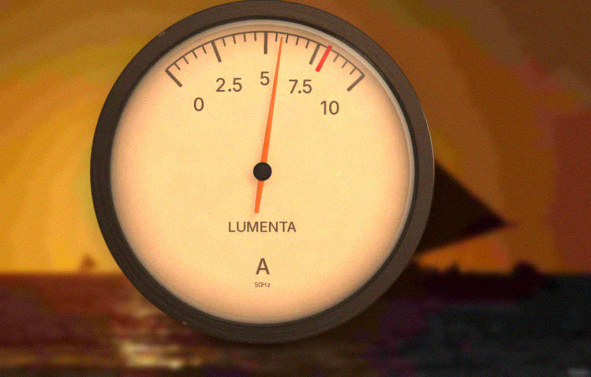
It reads **5.75** A
